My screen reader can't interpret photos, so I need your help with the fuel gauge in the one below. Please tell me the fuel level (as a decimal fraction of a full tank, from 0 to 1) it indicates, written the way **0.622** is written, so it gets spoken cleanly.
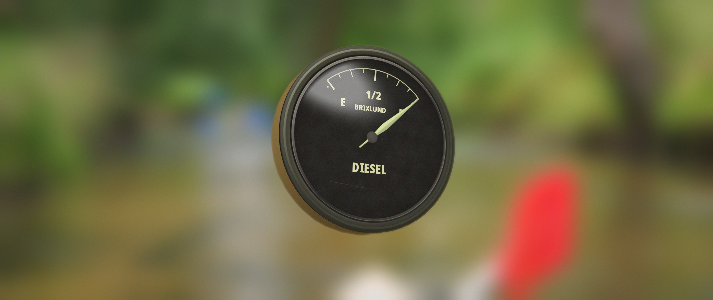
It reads **1**
